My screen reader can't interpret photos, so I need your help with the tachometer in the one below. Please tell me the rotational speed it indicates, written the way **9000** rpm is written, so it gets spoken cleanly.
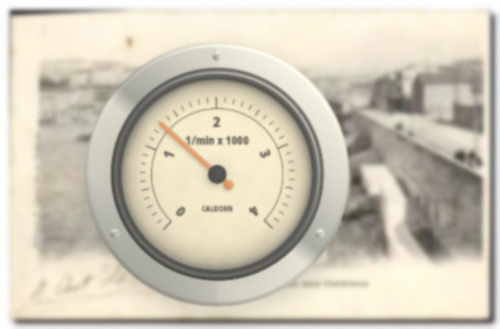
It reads **1300** rpm
